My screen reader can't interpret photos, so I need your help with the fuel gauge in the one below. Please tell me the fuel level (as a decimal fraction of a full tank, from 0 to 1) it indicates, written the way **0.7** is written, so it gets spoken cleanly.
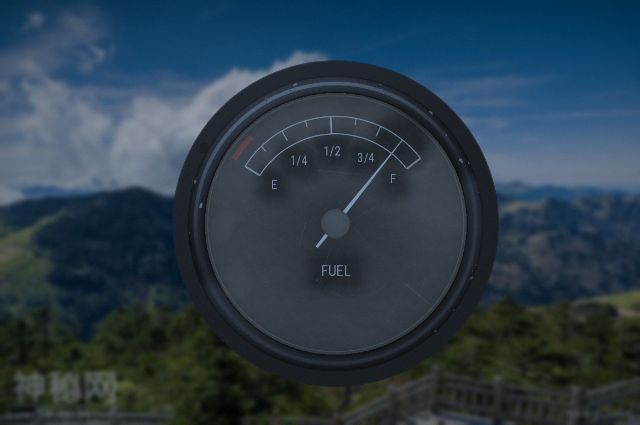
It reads **0.875**
